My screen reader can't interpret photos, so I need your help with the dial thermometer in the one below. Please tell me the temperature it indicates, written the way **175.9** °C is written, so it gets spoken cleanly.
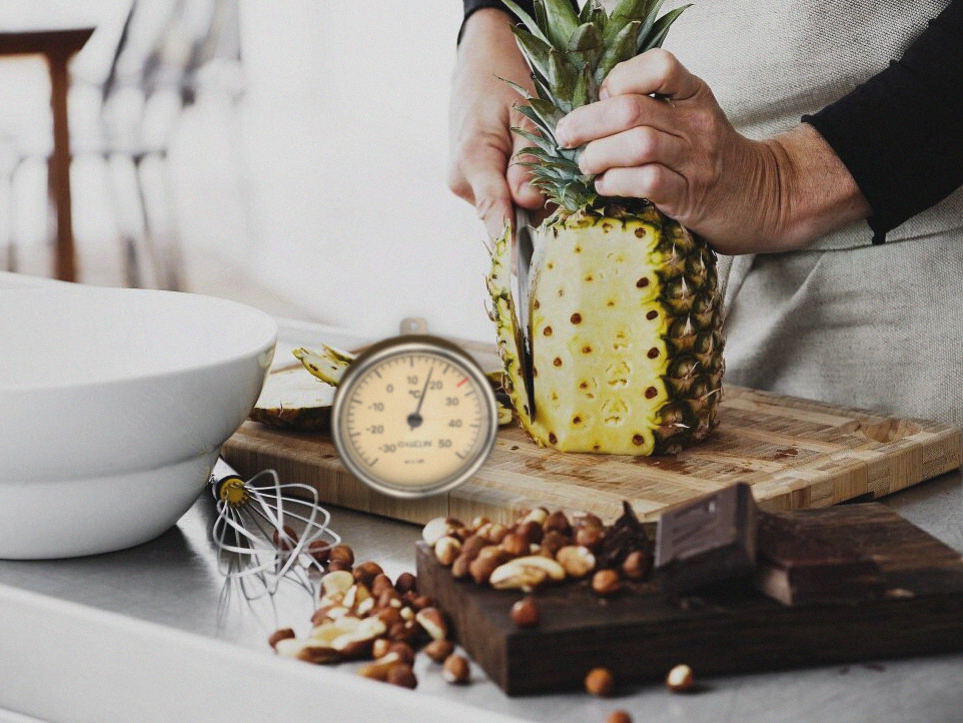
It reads **16** °C
